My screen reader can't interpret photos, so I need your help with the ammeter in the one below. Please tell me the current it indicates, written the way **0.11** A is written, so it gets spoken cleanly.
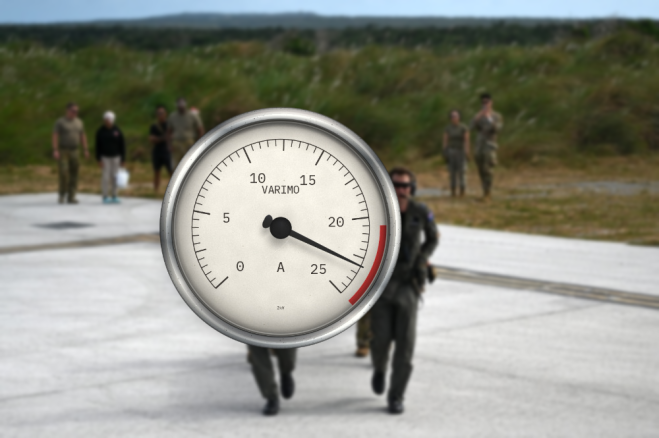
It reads **23** A
